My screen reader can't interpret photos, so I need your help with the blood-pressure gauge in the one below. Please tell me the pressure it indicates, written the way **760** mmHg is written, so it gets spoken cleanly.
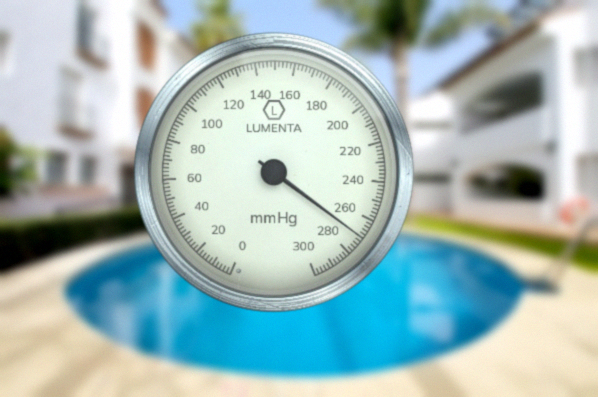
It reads **270** mmHg
